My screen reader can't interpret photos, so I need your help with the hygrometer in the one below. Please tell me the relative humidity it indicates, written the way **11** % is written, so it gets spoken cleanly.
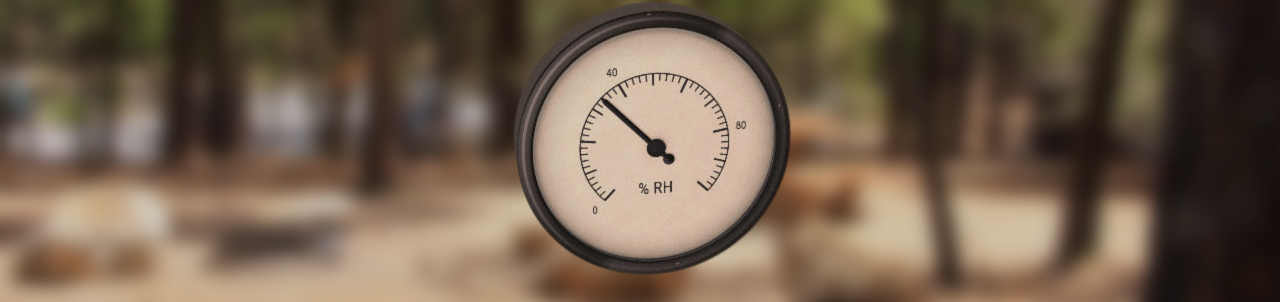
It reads **34** %
